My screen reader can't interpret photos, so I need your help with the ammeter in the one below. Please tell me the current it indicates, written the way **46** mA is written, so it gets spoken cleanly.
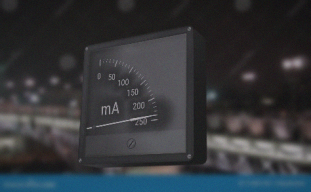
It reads **240** mA
